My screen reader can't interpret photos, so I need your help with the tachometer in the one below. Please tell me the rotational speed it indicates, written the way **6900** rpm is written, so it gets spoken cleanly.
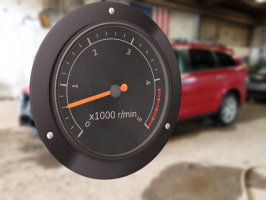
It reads **600** rpm
